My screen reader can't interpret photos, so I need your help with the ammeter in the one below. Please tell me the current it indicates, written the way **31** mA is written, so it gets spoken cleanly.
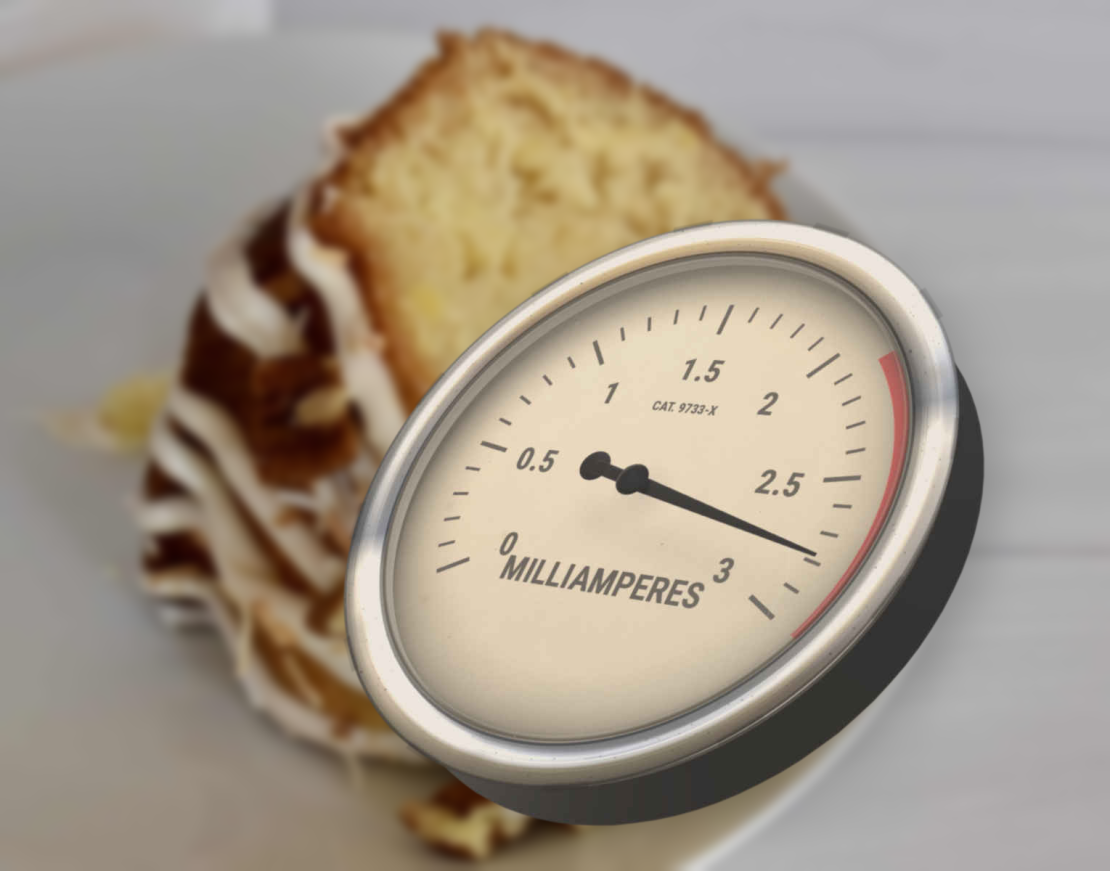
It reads **2.8** mA
